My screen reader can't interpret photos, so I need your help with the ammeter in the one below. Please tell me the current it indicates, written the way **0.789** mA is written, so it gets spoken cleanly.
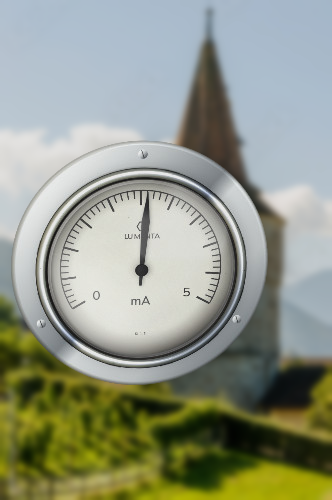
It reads **2.6** mA
